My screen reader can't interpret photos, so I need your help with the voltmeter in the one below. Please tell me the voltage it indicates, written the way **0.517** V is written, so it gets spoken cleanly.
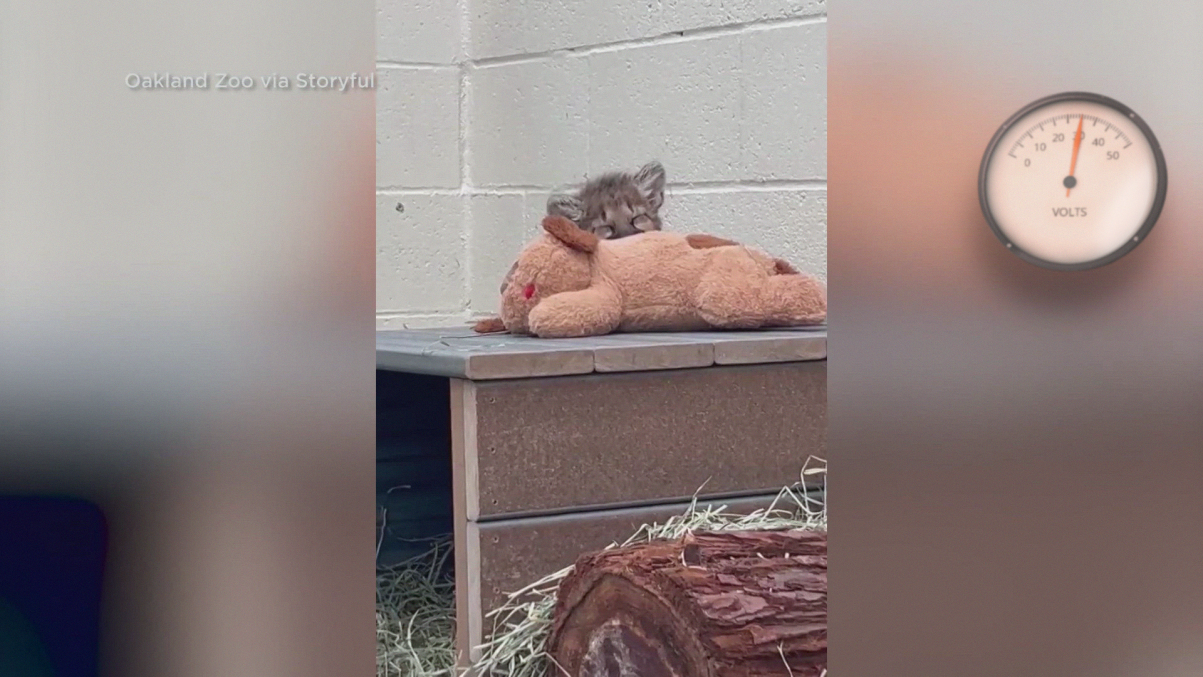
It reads **30** V
